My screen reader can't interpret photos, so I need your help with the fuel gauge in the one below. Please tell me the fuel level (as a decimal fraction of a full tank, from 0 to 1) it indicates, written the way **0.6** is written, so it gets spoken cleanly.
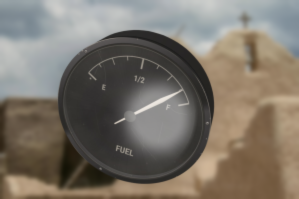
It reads **0.875**
